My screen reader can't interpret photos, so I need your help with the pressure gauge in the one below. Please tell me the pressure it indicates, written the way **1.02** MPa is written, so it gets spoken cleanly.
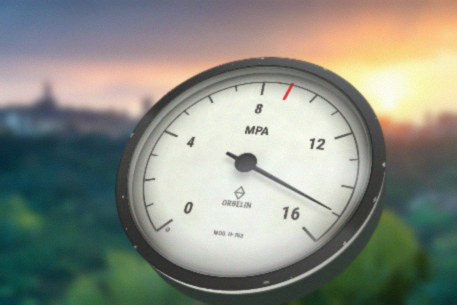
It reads **15** MPa
